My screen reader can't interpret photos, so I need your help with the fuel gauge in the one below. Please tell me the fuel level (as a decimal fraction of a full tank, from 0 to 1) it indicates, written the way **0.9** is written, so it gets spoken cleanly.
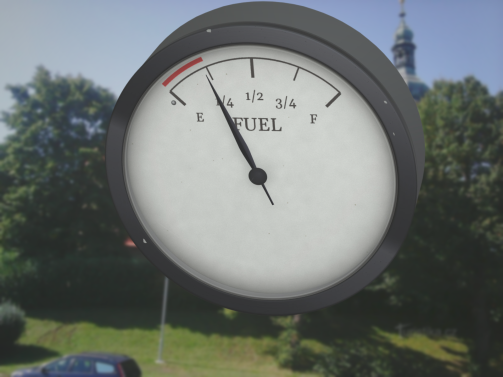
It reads **0.25**
